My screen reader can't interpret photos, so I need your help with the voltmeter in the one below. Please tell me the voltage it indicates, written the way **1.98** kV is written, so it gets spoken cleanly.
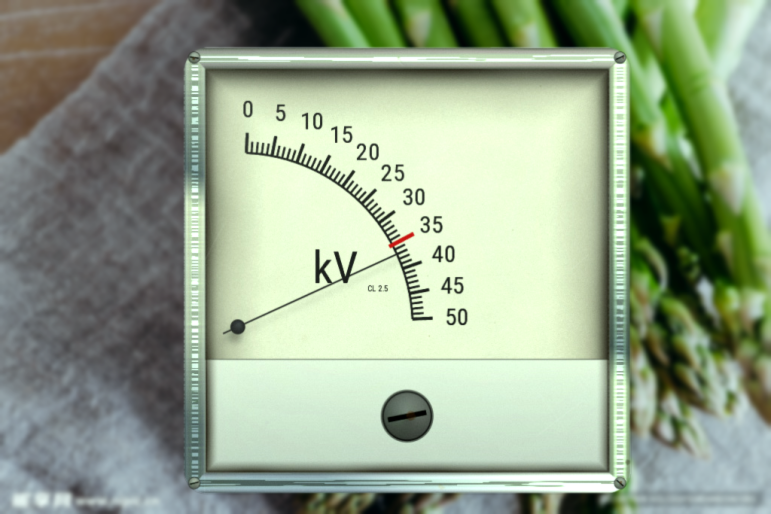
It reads **37** kV
